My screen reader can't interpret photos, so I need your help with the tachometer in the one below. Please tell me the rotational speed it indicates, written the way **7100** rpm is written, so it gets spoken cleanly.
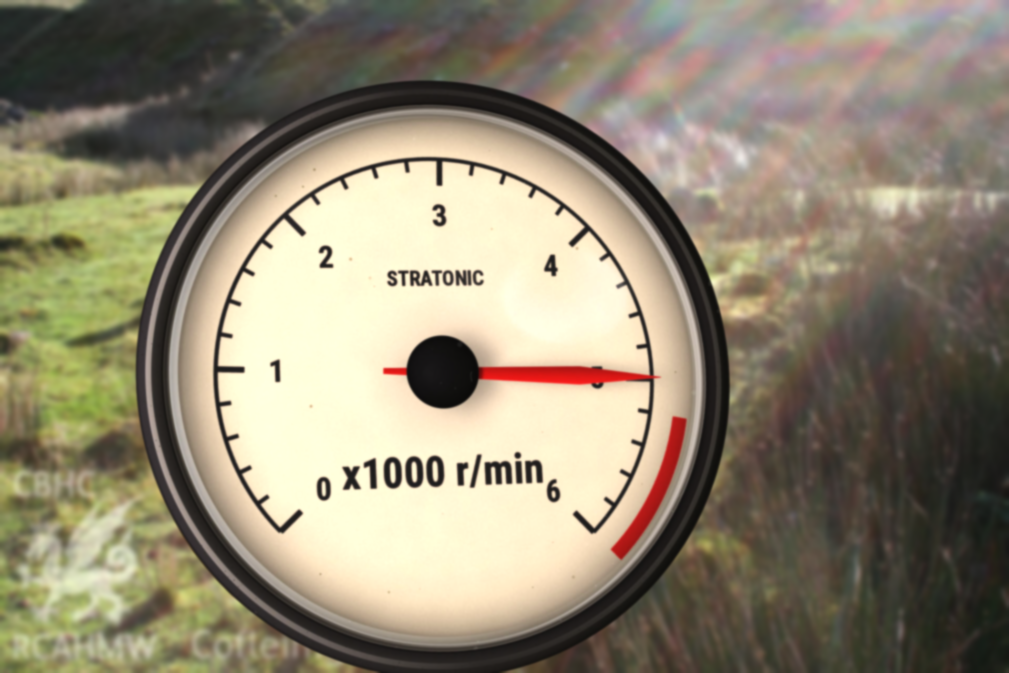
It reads **5000** rpm
